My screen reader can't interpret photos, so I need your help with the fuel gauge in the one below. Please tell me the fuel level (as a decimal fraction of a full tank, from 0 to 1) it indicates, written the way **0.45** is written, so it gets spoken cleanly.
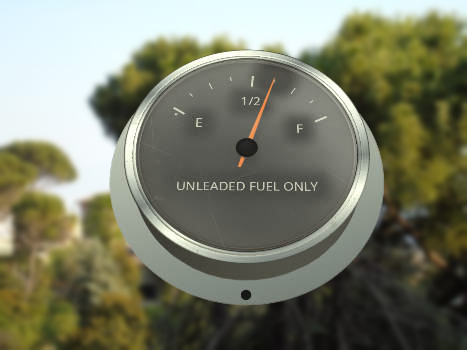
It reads **0.625**
